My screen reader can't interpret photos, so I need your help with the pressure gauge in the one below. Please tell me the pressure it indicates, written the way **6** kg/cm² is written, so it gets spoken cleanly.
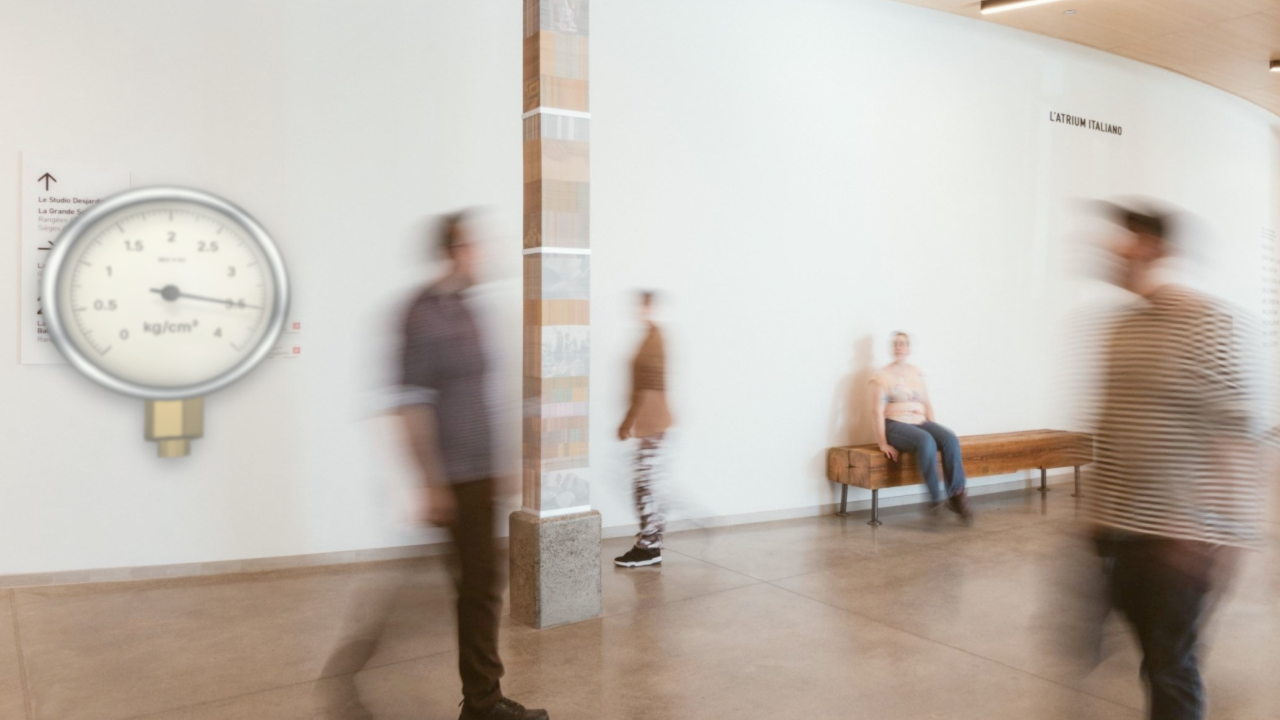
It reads **3.5** kg/cm²
